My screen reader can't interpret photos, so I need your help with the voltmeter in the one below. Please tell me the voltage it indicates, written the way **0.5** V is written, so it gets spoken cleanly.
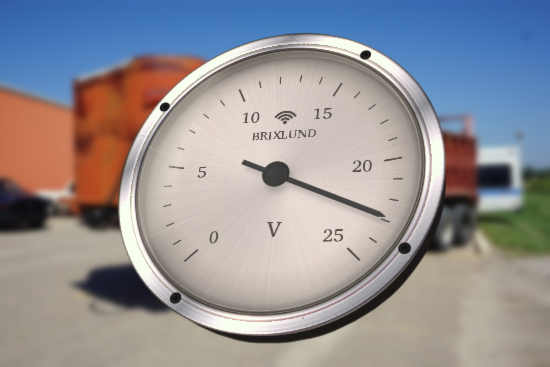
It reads **23** V
